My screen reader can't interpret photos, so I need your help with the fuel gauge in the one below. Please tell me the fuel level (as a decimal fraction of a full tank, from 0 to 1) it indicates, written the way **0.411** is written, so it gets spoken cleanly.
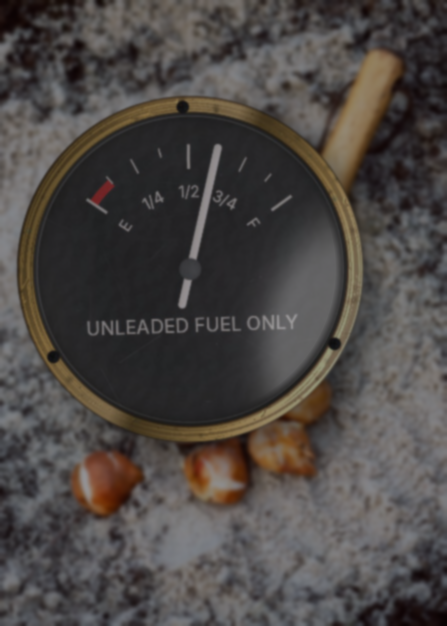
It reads **0.625**
